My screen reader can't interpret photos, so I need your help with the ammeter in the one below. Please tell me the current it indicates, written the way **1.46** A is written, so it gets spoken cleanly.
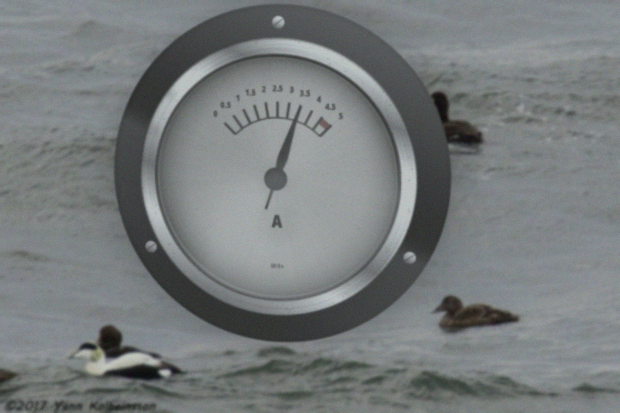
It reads **3.5** A
